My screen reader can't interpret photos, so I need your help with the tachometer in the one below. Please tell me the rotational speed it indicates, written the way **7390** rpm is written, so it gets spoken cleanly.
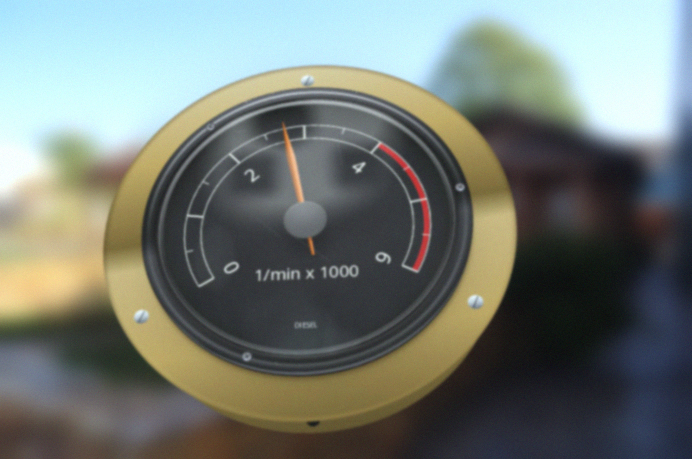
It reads **2750** rpm
